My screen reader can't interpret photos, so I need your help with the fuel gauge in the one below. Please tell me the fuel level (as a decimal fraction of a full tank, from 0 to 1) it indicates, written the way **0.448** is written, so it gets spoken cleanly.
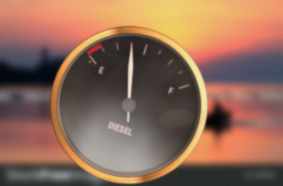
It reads **0.375**
